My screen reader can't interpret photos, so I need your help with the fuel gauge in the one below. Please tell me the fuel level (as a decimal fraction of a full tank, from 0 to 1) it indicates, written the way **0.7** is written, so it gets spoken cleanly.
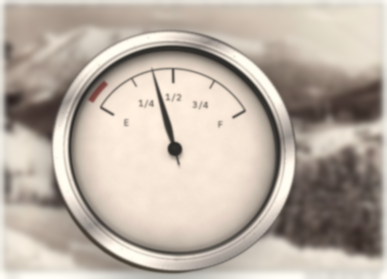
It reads **0.375**
